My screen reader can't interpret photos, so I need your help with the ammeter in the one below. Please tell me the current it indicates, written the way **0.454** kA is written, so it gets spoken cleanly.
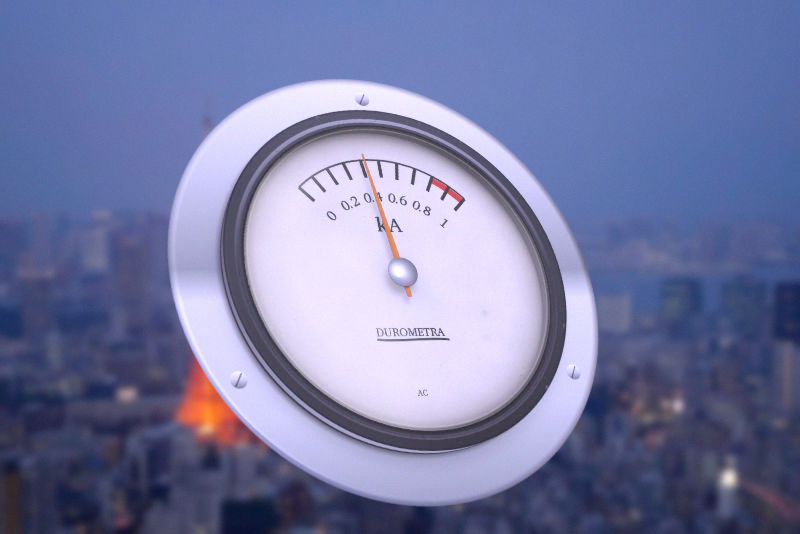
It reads **0.4** kA
